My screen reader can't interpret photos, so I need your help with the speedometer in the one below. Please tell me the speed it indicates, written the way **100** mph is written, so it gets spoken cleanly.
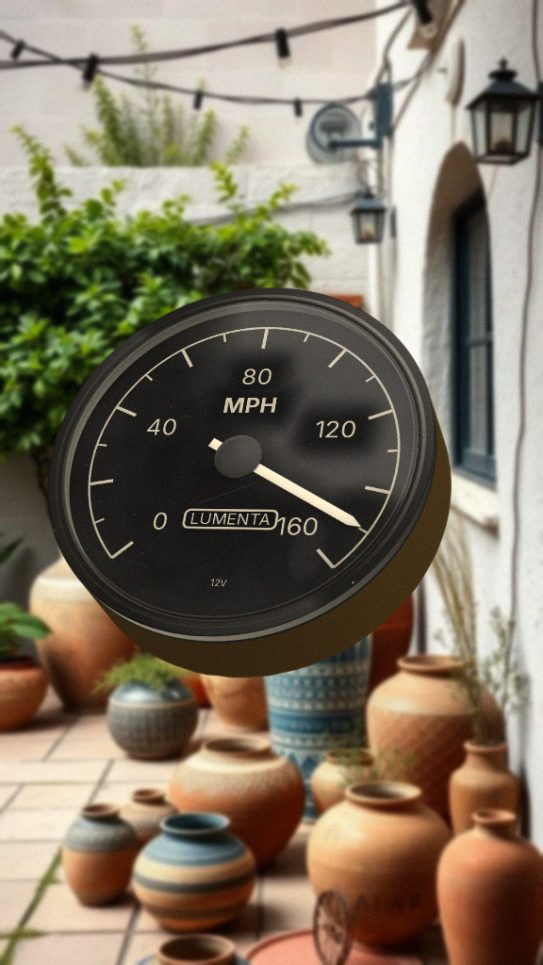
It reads **150** mph
